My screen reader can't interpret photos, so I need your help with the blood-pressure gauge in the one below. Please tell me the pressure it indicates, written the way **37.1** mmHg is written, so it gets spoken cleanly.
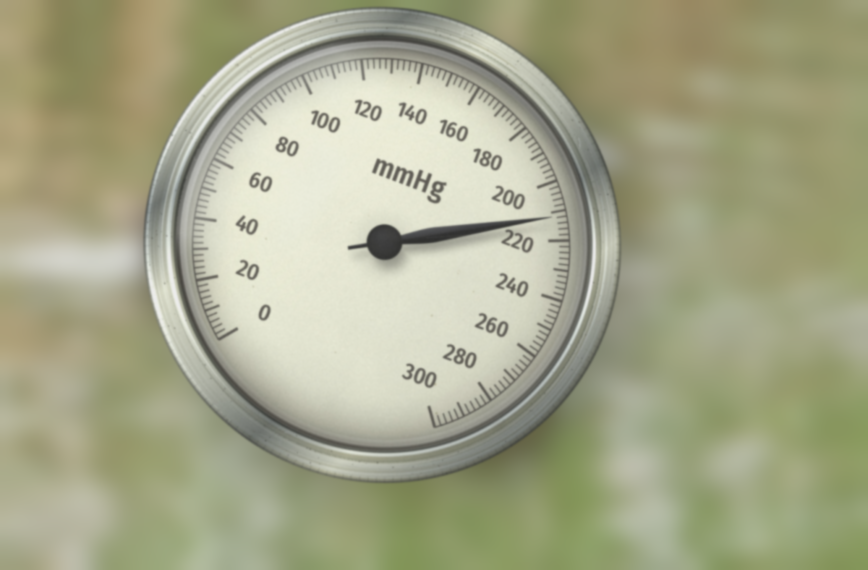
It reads **212** mmHg
